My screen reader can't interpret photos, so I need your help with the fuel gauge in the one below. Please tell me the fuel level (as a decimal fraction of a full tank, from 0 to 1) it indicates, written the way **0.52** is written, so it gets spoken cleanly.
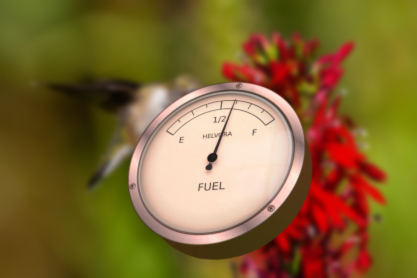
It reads **0.625**
